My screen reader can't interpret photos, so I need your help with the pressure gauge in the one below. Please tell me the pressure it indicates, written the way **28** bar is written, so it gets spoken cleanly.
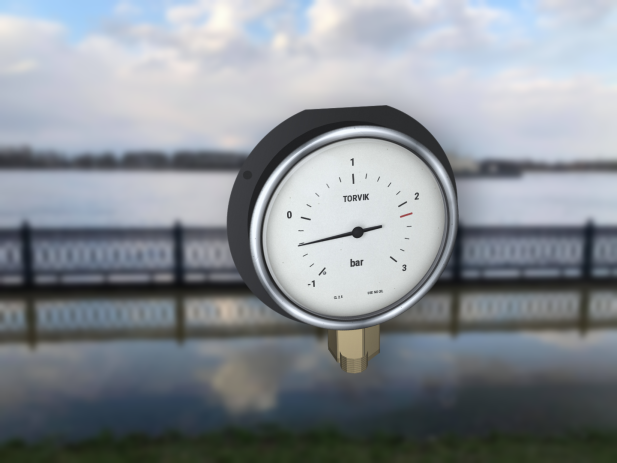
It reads **-0.4** bar
